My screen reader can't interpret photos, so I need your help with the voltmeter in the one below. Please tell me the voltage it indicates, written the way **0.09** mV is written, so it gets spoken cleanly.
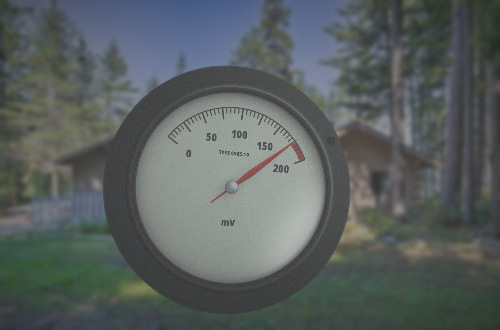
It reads **175** mV
